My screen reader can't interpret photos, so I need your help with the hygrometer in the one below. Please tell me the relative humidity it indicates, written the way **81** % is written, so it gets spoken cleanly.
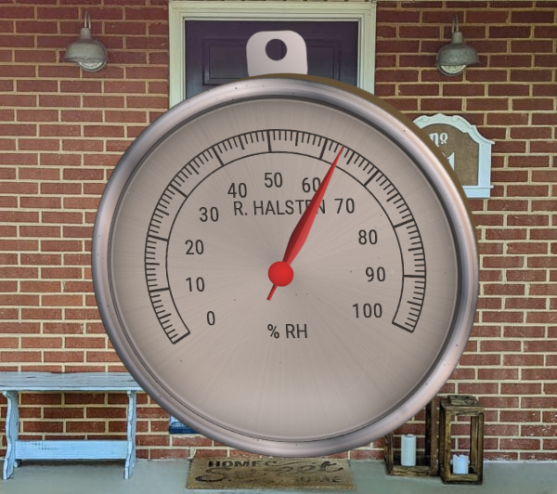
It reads **63** %
